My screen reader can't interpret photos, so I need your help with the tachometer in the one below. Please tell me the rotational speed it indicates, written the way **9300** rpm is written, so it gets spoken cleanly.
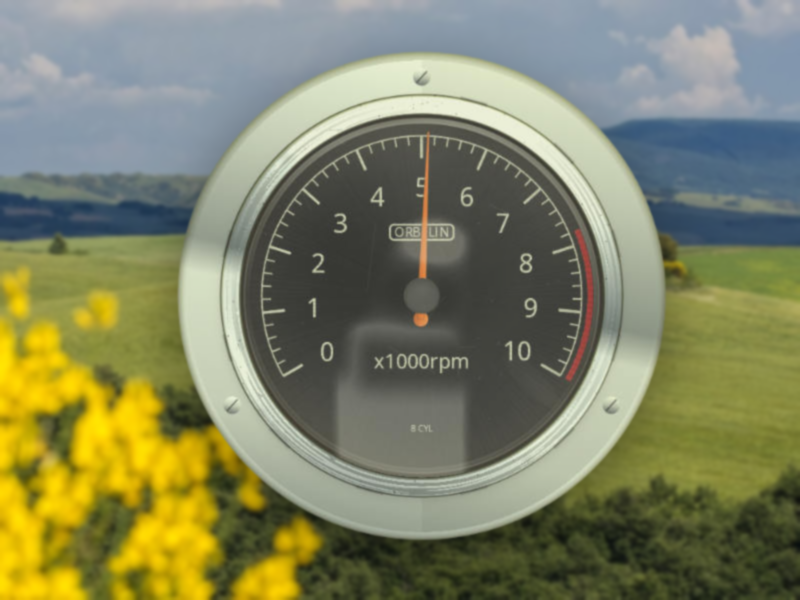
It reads **5100** rpm
